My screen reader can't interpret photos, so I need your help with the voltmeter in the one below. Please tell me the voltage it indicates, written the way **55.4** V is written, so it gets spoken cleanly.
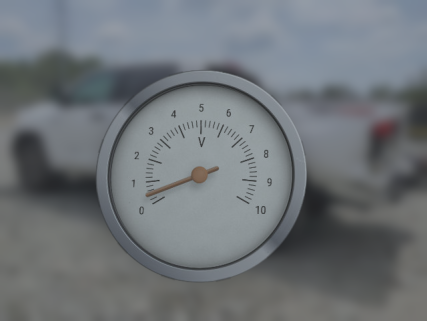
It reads **0.4** V
